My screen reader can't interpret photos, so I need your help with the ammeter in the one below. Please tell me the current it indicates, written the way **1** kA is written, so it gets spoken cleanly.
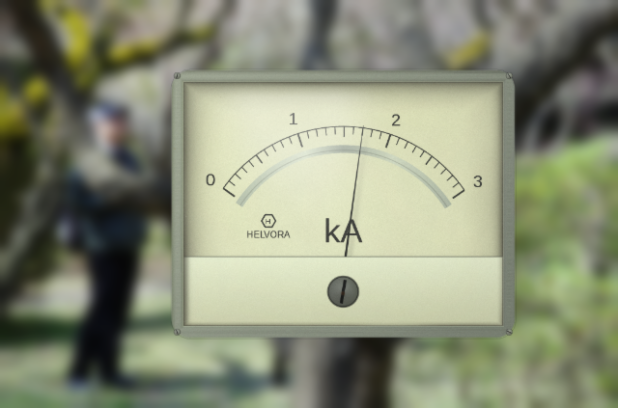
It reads **1.7** kA
